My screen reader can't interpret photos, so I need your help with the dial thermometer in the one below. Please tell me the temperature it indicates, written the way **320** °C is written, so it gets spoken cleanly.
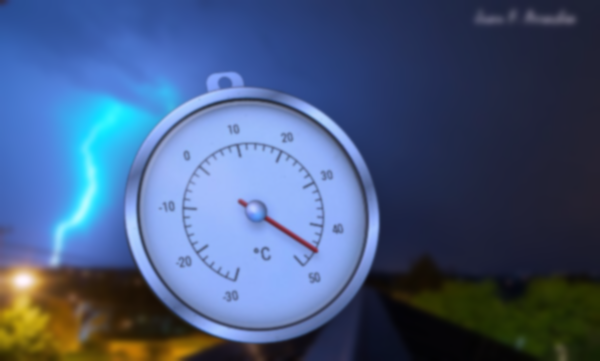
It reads **46** °C
